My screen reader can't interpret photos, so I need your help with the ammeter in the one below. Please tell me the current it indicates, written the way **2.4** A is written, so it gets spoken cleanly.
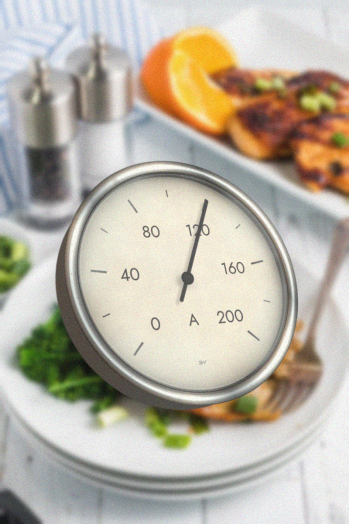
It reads **120** A
